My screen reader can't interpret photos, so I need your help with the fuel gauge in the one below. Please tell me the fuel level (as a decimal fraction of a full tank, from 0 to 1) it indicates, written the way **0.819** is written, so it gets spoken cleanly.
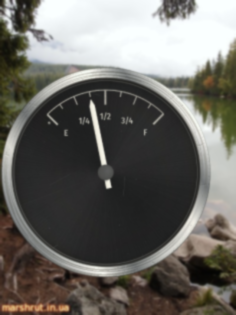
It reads **0.375**
